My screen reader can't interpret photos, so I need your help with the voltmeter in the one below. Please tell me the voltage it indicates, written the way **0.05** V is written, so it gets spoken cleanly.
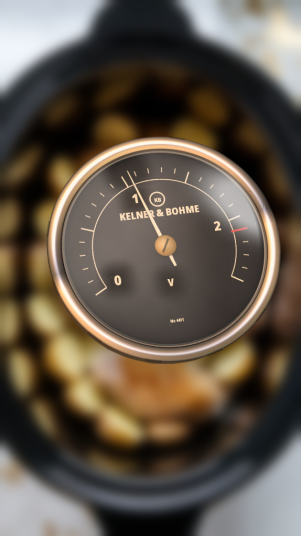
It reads **1.05** V
